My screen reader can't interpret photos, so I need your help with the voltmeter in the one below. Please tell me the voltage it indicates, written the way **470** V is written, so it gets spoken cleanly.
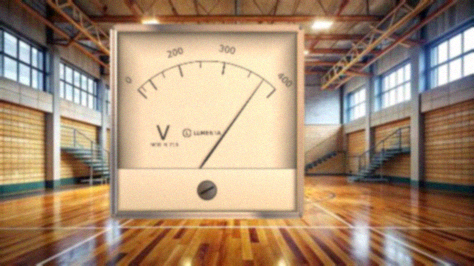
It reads **375** V
